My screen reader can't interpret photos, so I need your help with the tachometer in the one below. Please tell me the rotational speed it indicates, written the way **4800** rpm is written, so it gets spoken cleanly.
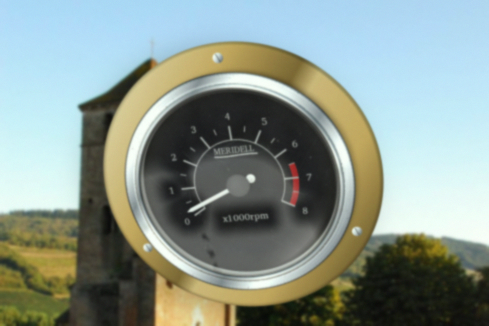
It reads **250** rpm
